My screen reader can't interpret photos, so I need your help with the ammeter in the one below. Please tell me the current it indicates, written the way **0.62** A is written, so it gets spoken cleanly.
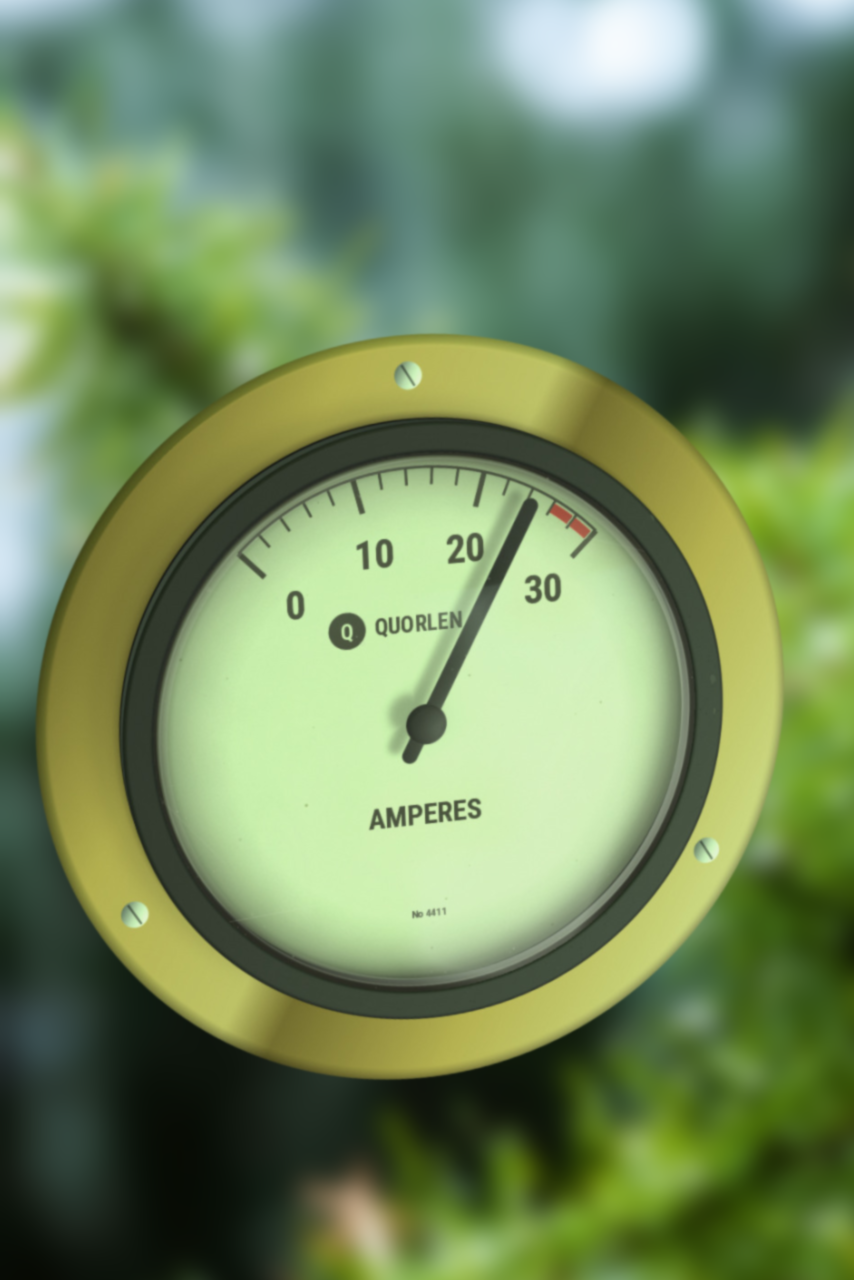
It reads **24** A
